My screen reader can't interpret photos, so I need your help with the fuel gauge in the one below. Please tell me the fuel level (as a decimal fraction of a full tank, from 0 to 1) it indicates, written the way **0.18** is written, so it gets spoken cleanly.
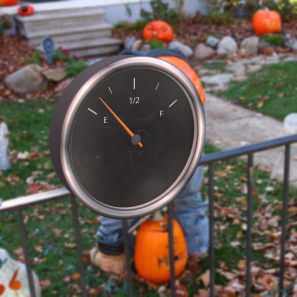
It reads **0.125**
